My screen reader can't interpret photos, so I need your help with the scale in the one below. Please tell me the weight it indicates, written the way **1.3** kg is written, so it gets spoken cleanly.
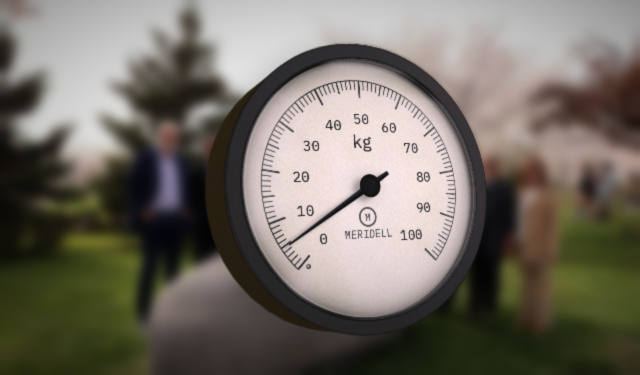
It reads **5** kg
